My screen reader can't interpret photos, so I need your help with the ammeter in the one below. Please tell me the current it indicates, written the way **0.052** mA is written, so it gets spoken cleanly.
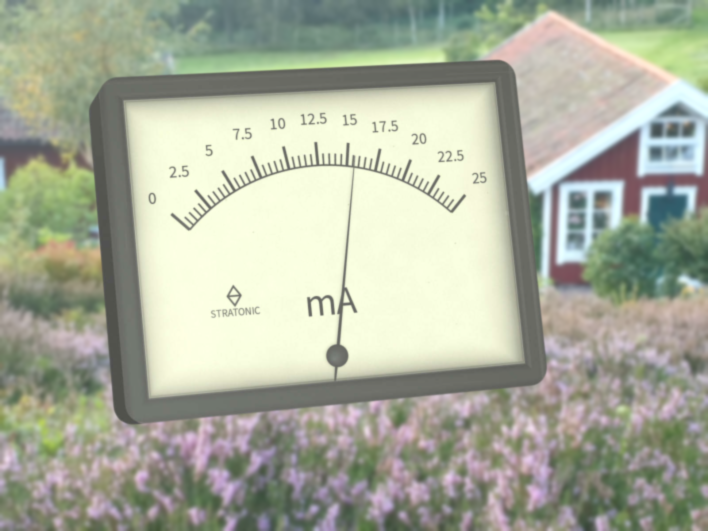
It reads **15.5** mA
